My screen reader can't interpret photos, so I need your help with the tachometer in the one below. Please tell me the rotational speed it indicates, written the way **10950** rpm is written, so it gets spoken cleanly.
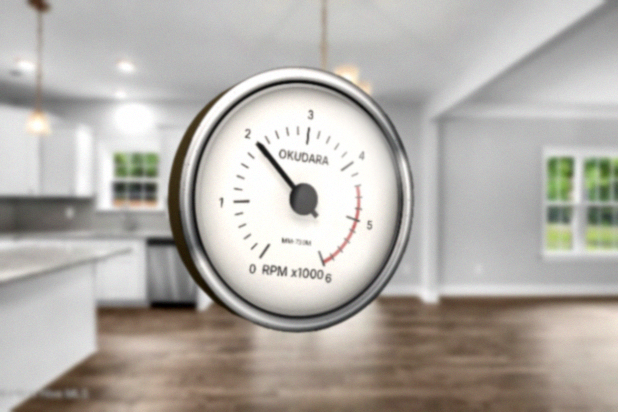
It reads **2000** rpm
